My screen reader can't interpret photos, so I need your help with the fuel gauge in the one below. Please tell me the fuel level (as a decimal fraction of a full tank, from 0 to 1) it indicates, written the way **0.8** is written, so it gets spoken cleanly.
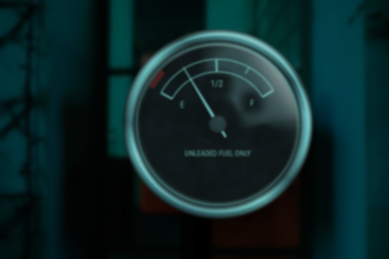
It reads **0.25**
